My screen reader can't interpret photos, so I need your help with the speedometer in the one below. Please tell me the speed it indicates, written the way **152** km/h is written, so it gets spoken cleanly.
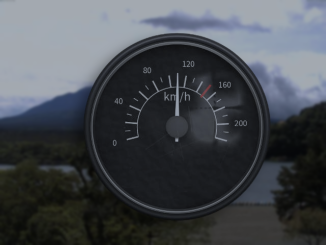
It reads **110** km/h
